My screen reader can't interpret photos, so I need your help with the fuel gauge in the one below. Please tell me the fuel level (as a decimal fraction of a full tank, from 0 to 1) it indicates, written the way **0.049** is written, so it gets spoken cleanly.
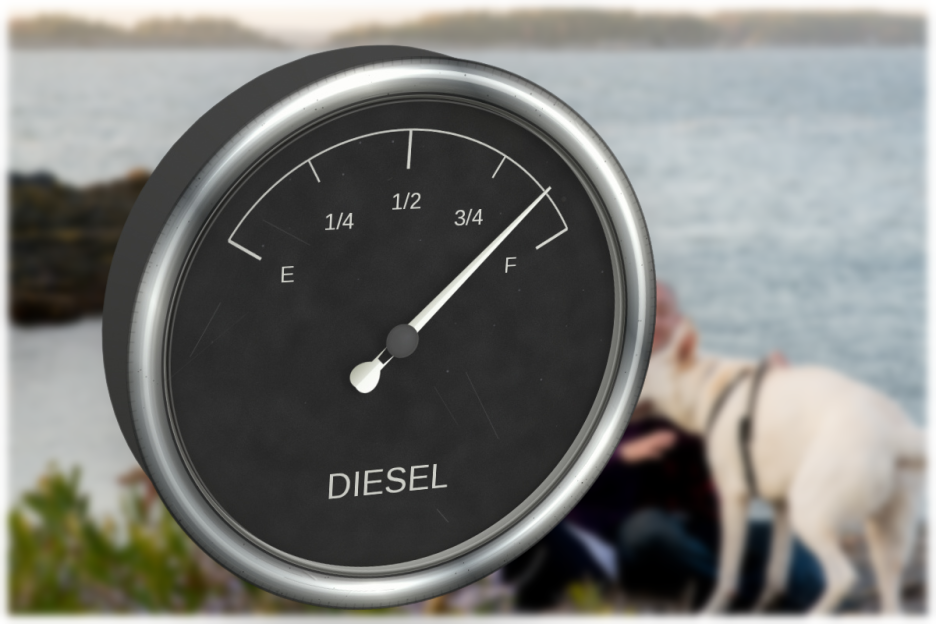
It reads **0.875**
